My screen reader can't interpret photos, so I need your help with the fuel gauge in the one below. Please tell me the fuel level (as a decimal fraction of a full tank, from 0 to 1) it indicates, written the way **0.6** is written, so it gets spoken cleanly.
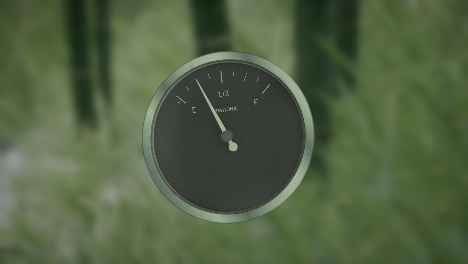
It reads **0.25**
